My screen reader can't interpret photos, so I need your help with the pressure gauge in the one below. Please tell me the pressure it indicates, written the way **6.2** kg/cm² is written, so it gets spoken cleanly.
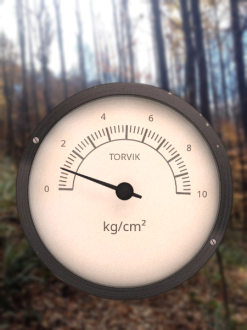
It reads **1** kg/cm²
